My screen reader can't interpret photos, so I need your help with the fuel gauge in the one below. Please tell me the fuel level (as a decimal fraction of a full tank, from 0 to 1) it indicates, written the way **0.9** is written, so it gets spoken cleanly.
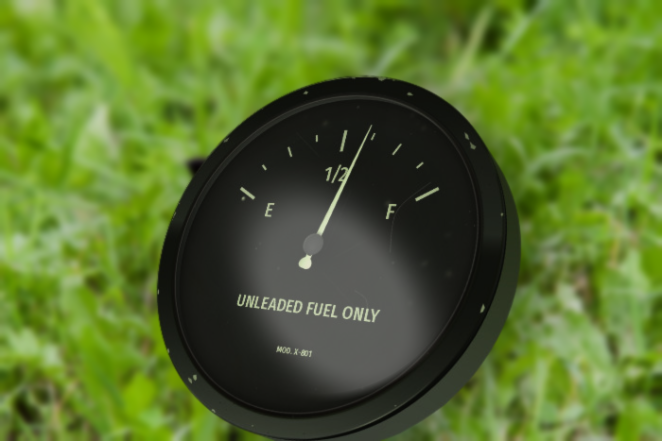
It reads **0.625**
